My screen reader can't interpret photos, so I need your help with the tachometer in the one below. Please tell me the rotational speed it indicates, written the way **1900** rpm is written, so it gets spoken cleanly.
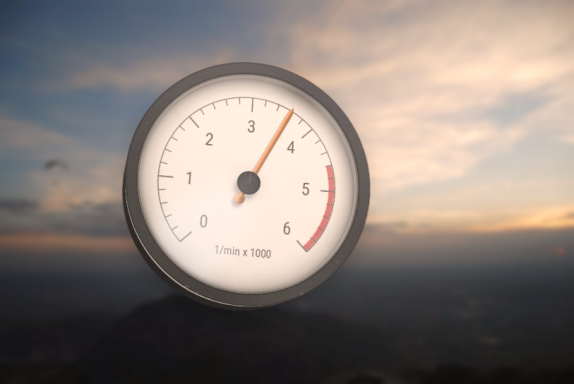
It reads **3600** rpm
